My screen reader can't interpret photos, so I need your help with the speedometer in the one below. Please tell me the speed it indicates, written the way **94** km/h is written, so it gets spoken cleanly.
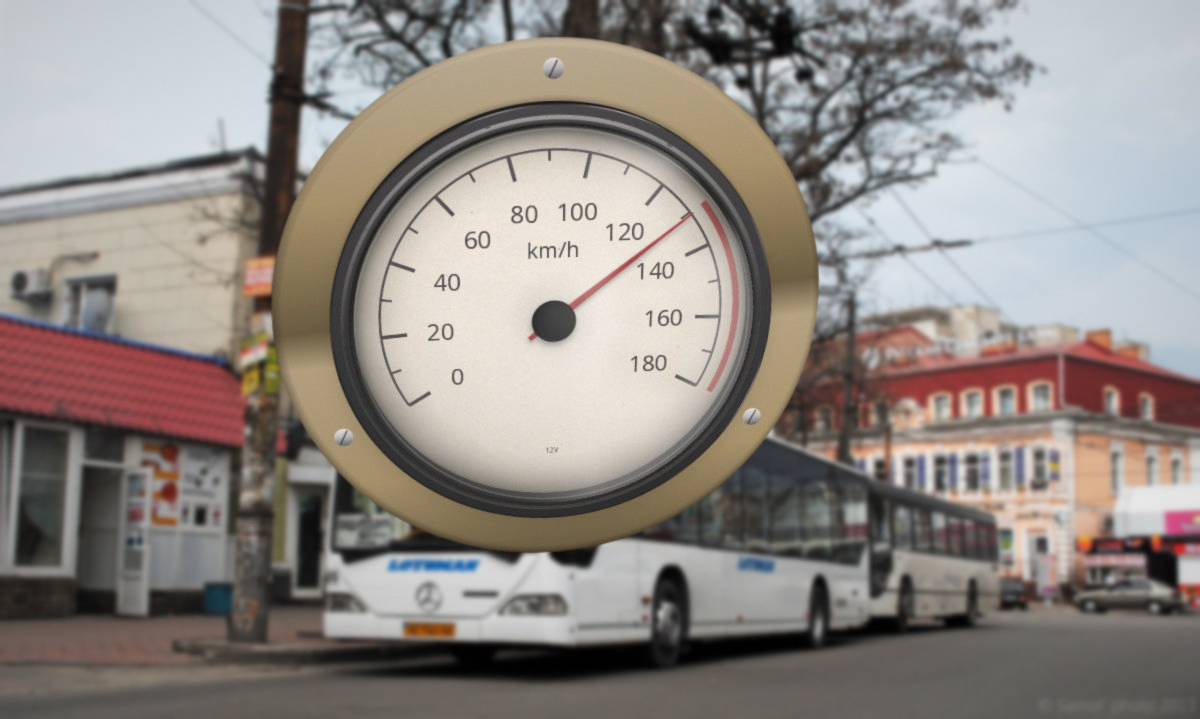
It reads **130** km/h
